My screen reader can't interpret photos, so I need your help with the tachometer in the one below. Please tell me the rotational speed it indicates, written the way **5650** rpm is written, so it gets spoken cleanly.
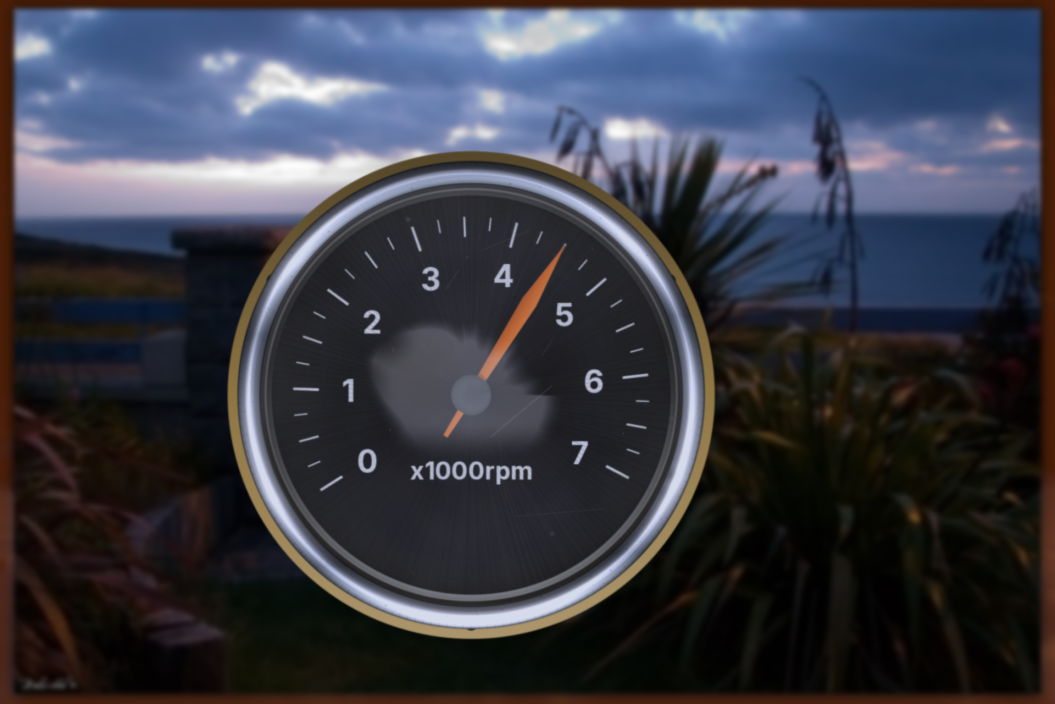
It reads **4500** rpm
